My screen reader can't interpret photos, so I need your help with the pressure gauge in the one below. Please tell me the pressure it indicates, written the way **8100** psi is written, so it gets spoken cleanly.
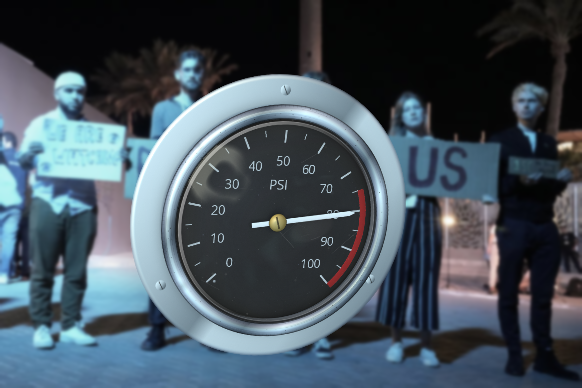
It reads **80** psi
